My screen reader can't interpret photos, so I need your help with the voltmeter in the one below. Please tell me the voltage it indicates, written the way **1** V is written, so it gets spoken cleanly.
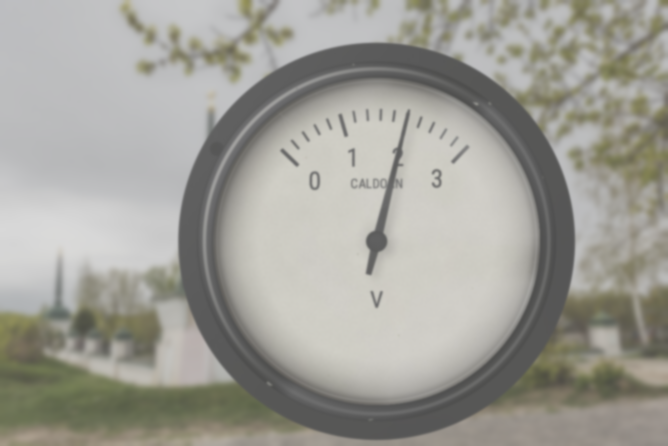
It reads **2** V
